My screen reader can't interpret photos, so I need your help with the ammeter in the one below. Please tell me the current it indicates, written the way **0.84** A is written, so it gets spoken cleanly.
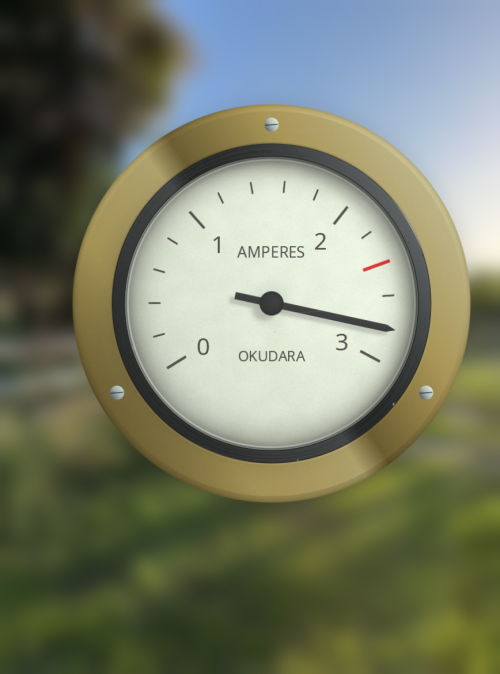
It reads **2.8** A
